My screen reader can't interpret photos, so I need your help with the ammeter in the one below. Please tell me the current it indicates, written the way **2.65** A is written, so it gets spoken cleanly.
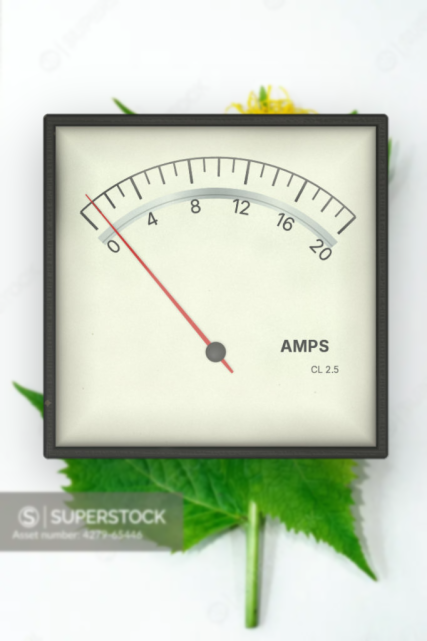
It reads **1** A
